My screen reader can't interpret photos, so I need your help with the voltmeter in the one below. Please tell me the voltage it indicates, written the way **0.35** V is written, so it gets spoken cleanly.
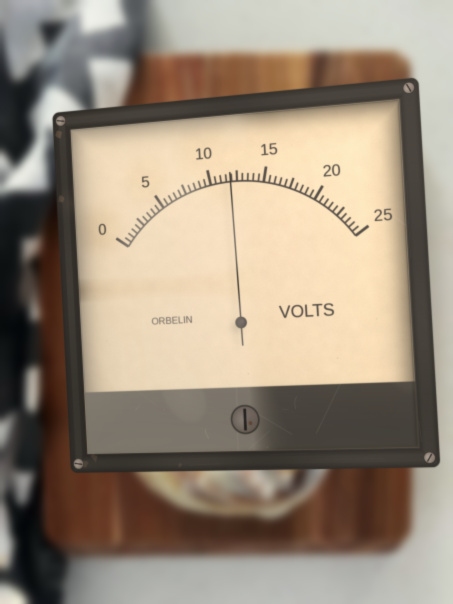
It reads **12** V
